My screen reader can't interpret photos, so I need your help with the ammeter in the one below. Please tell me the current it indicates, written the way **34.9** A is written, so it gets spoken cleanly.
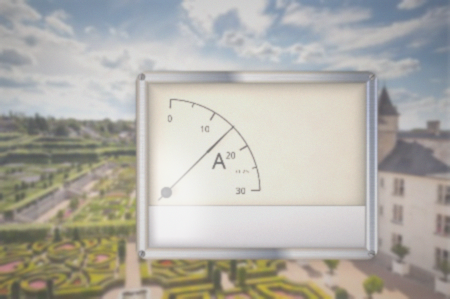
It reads **15** A
